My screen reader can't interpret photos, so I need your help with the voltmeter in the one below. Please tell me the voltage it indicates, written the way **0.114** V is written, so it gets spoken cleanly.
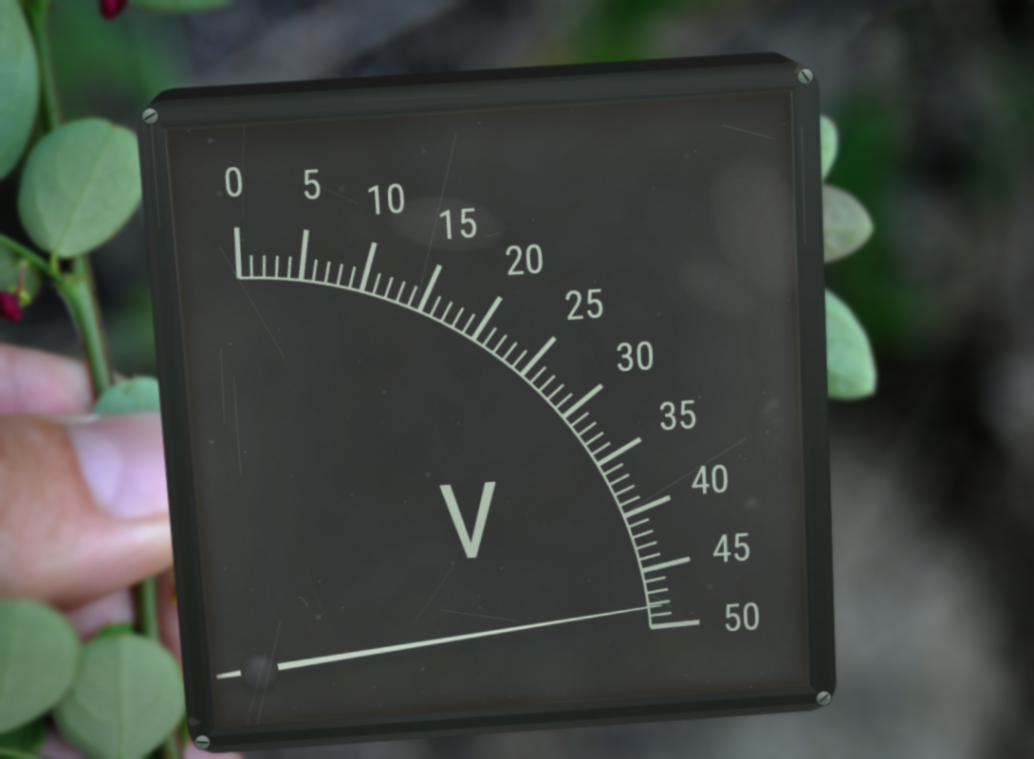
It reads **48** V
